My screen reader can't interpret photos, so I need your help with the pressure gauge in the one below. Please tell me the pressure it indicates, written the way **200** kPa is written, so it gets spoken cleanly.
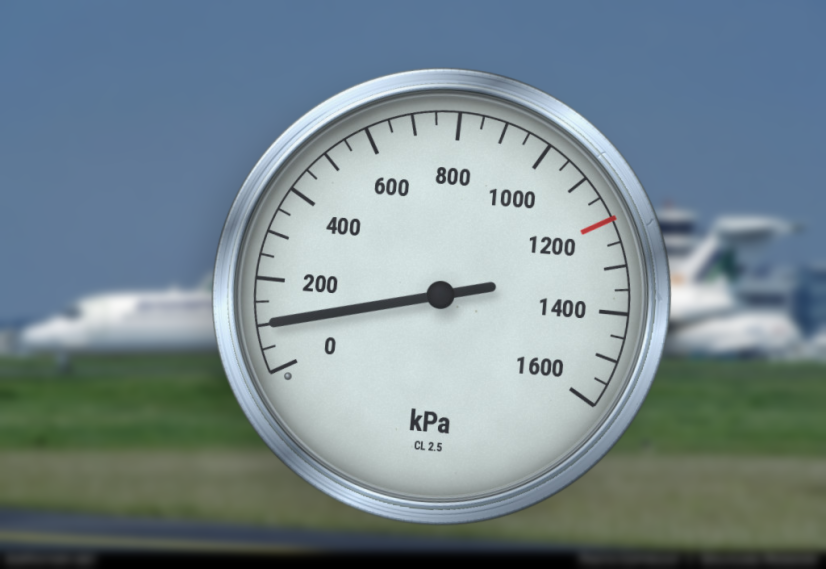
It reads **100** kPa
